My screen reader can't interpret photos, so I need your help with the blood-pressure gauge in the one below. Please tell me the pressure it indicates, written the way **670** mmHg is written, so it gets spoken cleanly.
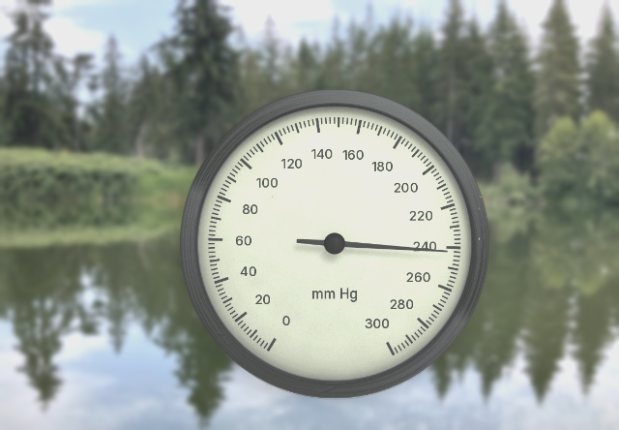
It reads **242** mmHg
